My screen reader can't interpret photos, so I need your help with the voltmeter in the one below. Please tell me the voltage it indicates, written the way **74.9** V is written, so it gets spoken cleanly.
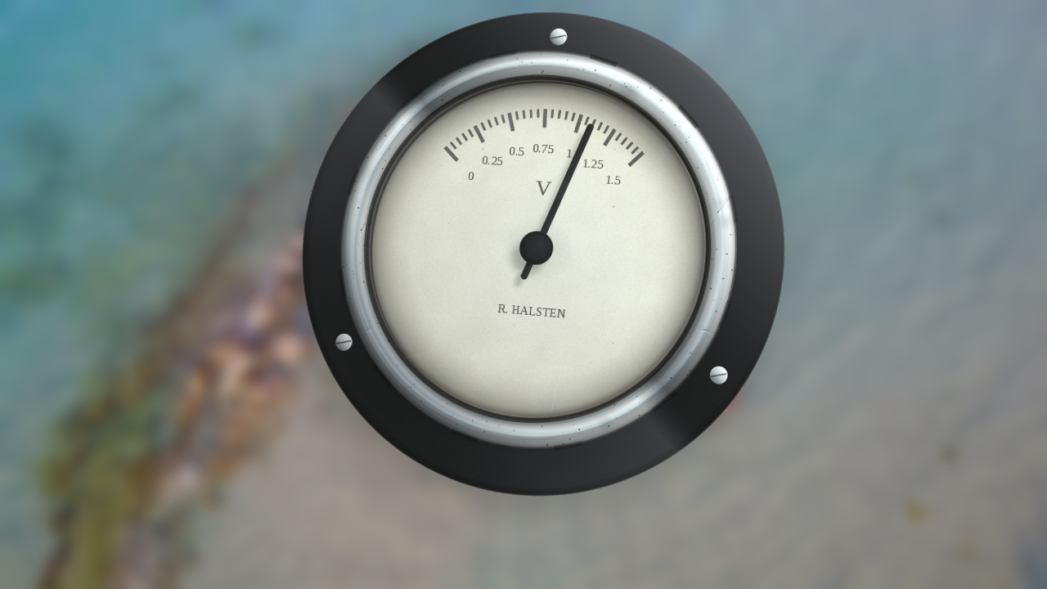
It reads **1.1** V
